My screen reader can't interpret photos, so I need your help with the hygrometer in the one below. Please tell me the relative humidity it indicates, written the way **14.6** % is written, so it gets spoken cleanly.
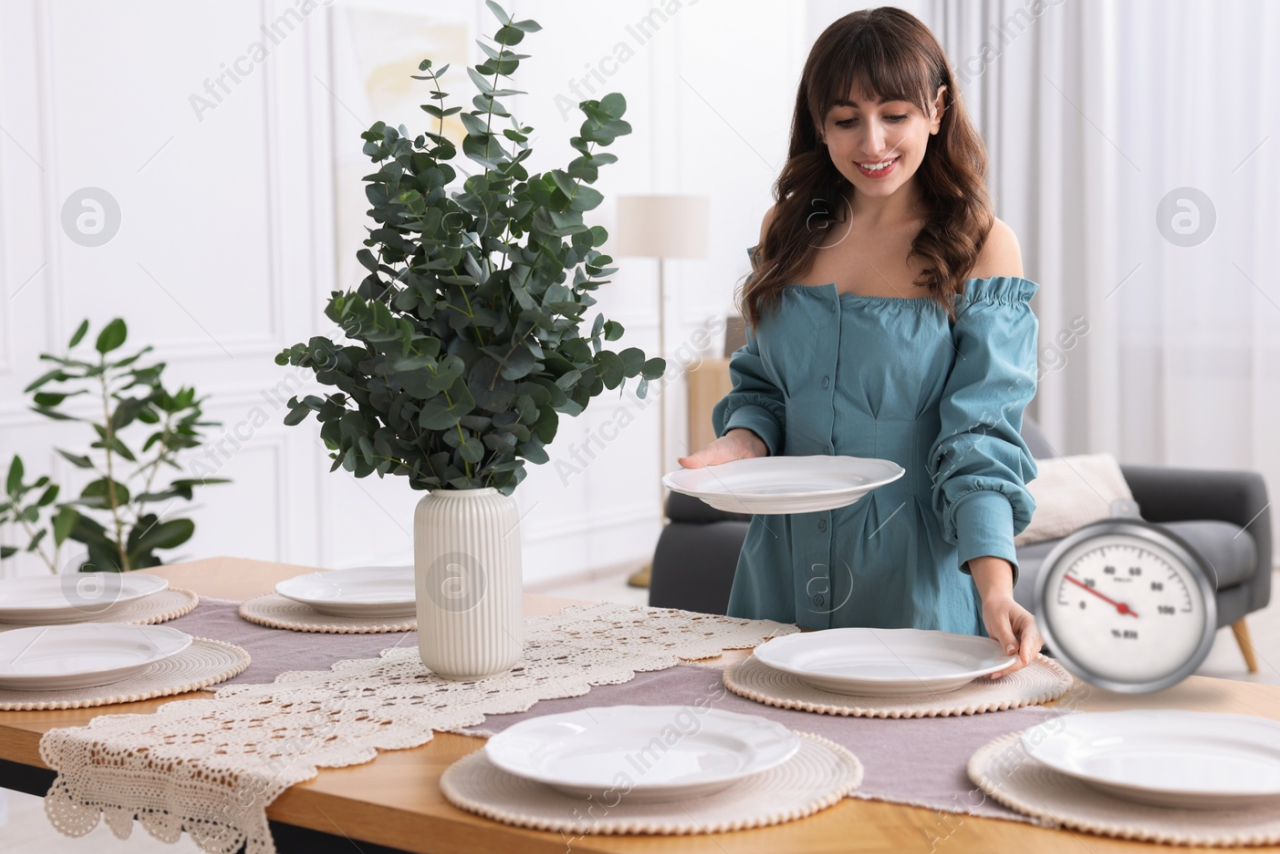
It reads **16** %
